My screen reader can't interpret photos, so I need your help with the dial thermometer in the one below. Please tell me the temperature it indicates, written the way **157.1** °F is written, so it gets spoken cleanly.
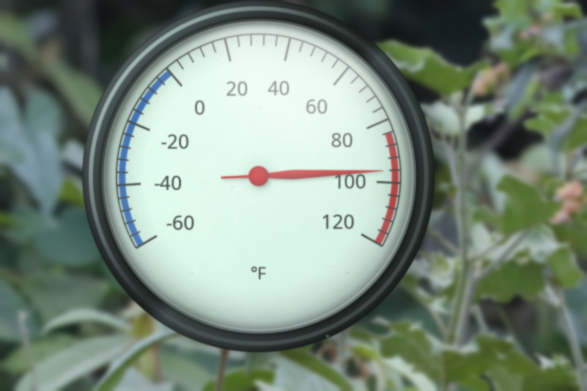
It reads **96** °F
